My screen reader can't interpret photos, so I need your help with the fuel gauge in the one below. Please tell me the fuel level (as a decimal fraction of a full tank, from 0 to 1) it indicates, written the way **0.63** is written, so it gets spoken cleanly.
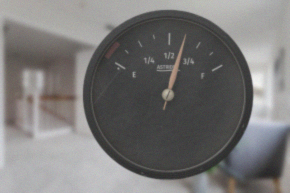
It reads **0.625**
